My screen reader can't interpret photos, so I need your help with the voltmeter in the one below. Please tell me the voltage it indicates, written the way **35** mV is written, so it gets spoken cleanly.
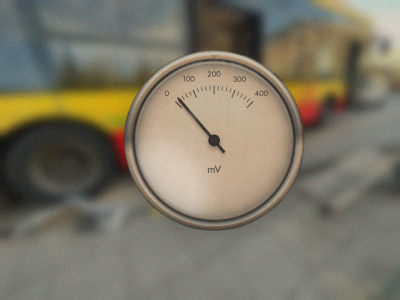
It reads **20** mV
